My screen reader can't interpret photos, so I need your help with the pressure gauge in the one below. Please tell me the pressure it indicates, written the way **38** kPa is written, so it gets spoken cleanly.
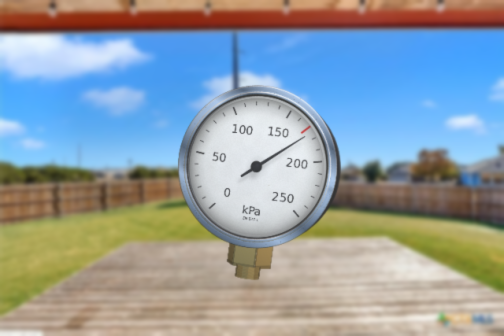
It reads **175** kPa
